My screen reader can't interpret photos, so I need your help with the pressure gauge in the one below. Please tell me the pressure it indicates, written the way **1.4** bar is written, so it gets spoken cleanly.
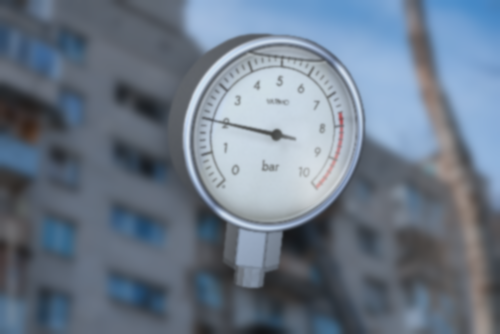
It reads **2** bar
